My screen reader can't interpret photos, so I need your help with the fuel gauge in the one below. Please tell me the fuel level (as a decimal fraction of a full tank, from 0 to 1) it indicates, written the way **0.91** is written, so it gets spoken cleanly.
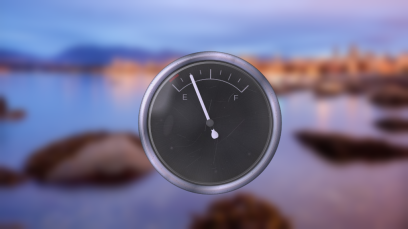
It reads **0.25**
